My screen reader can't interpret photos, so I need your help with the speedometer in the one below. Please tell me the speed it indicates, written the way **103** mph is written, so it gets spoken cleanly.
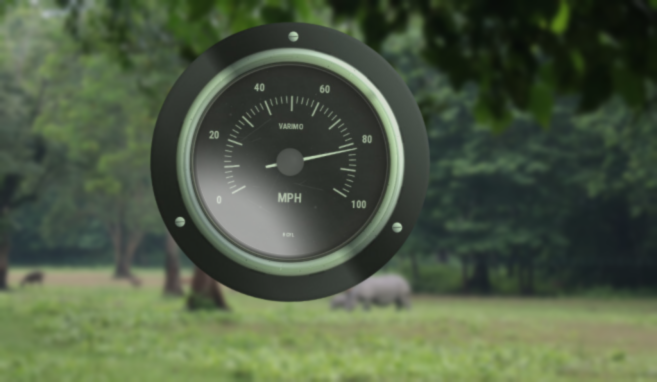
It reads **82** mph
